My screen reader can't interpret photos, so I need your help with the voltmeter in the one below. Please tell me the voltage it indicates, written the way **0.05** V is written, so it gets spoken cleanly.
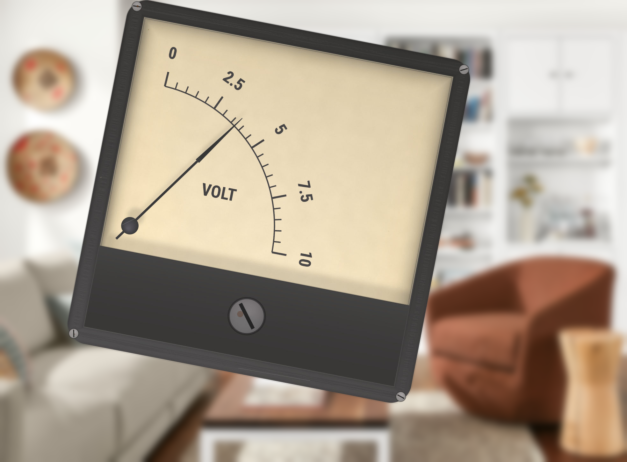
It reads **3.75** V
